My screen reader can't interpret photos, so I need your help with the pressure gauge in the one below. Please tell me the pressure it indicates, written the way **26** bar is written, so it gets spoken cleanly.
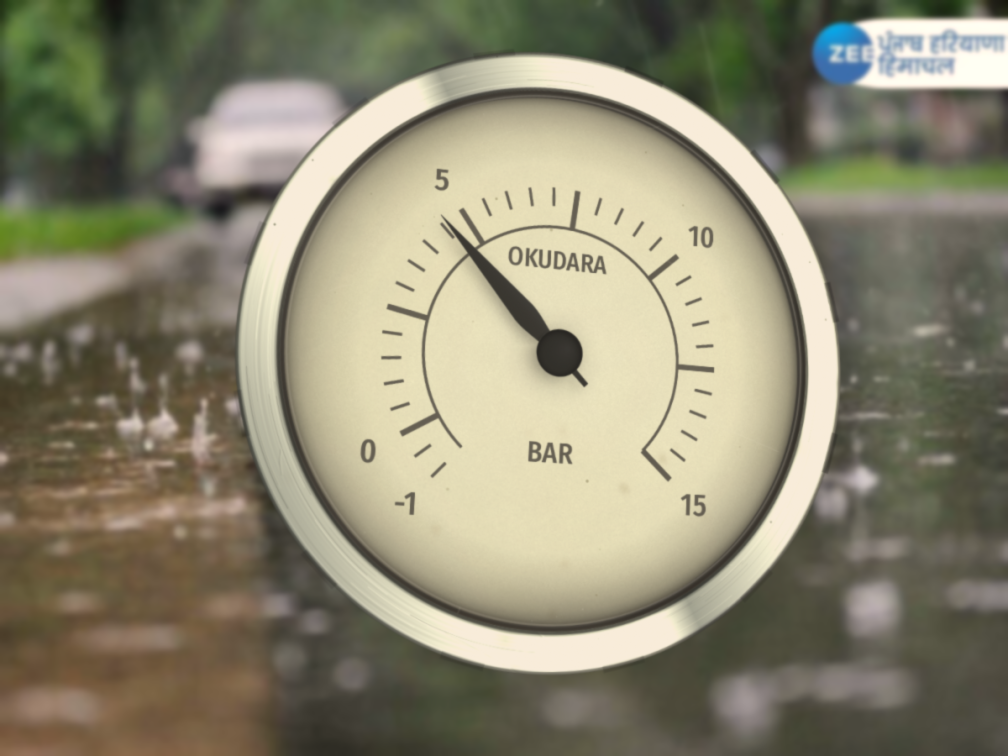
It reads **4.5** bar
